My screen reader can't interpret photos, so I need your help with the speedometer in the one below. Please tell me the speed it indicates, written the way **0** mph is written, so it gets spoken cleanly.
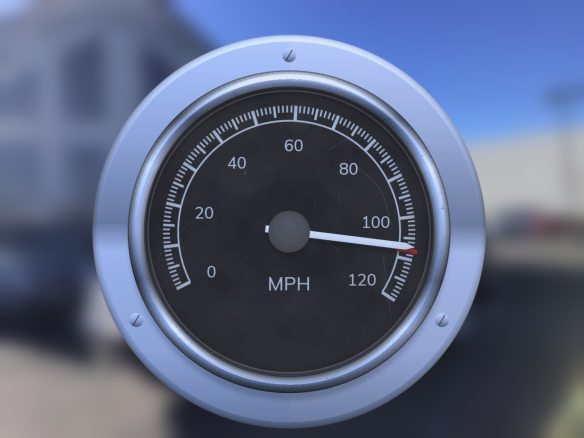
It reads **107** mph
